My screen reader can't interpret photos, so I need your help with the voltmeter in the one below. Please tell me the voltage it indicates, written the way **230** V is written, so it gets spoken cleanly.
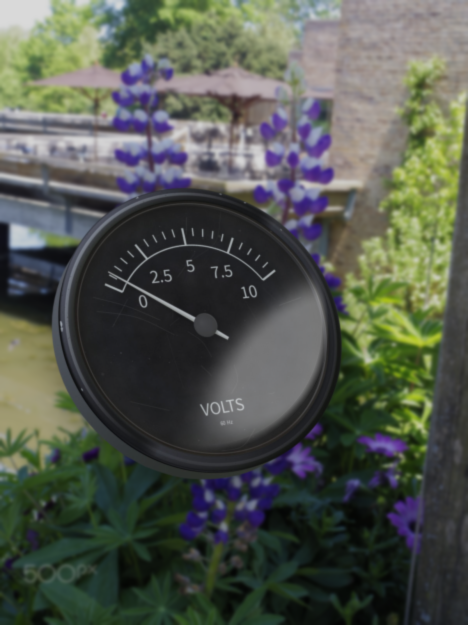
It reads **0.5** V
